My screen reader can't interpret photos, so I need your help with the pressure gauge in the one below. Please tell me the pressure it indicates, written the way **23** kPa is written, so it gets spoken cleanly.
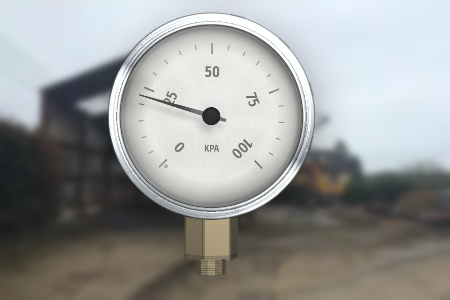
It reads **22.5** kPa
